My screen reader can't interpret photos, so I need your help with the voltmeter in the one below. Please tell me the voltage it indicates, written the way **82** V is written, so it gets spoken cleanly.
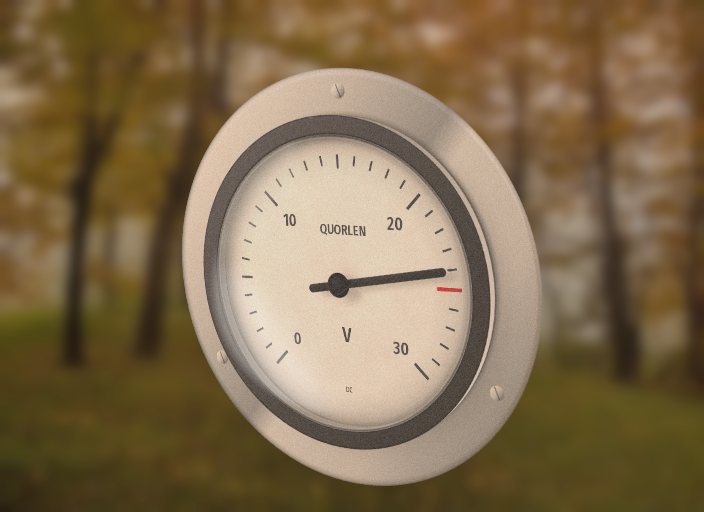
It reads **24** V
